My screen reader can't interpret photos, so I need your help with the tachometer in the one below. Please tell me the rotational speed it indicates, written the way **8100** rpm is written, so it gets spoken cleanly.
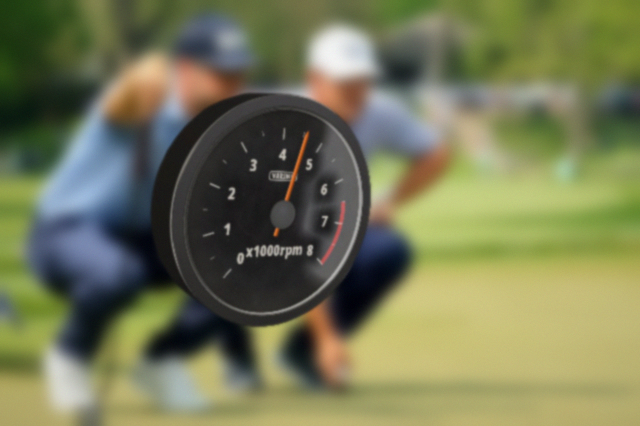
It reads **4500** rpm
